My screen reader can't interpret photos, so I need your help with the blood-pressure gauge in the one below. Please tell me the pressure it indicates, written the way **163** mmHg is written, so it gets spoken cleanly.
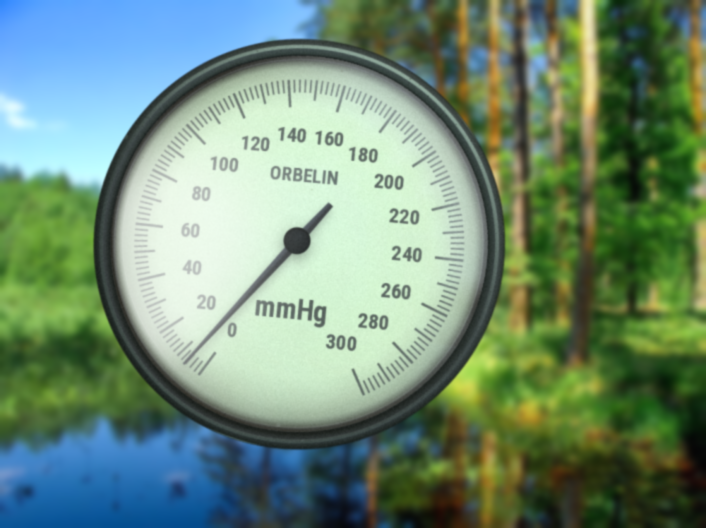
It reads **6** mmHg
